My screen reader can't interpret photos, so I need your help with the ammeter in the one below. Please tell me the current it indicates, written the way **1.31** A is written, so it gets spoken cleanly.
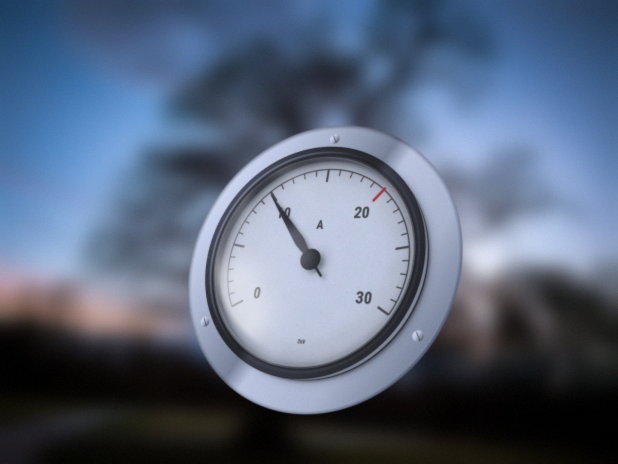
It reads **10** A
